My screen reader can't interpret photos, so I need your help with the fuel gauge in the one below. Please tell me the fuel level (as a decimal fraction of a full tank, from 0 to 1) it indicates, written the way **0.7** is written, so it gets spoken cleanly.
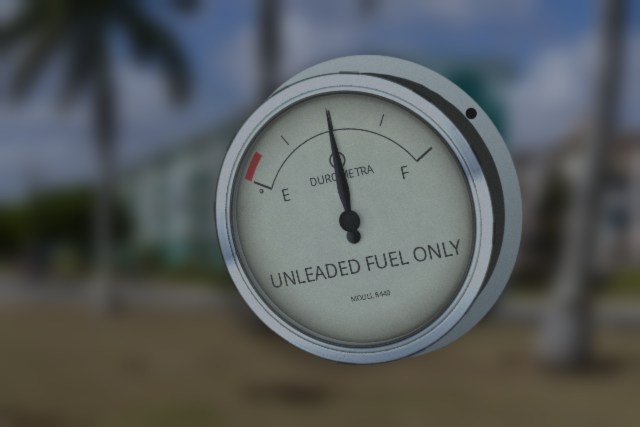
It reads **0.5**
